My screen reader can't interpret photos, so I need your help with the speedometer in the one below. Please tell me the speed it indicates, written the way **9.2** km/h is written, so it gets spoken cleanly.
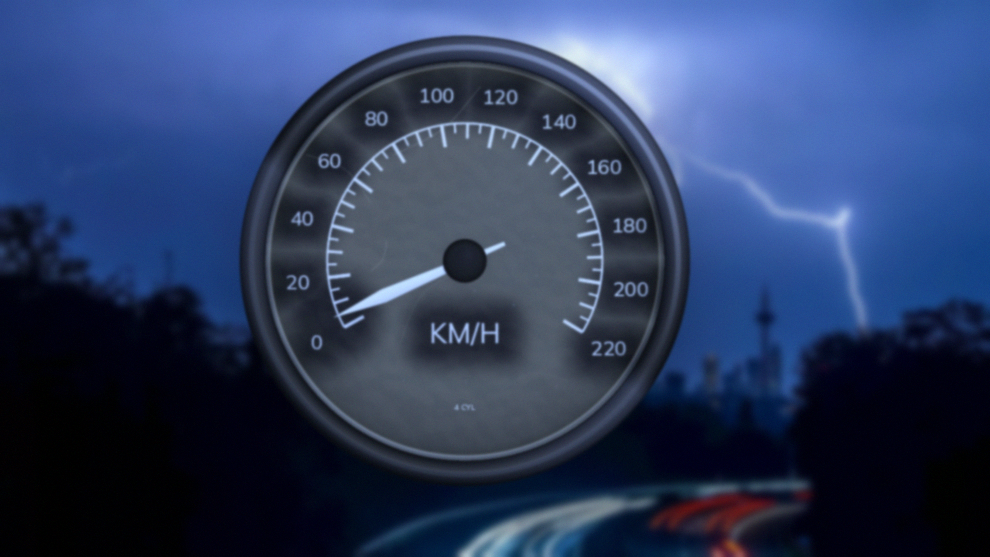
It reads **5** km/h
